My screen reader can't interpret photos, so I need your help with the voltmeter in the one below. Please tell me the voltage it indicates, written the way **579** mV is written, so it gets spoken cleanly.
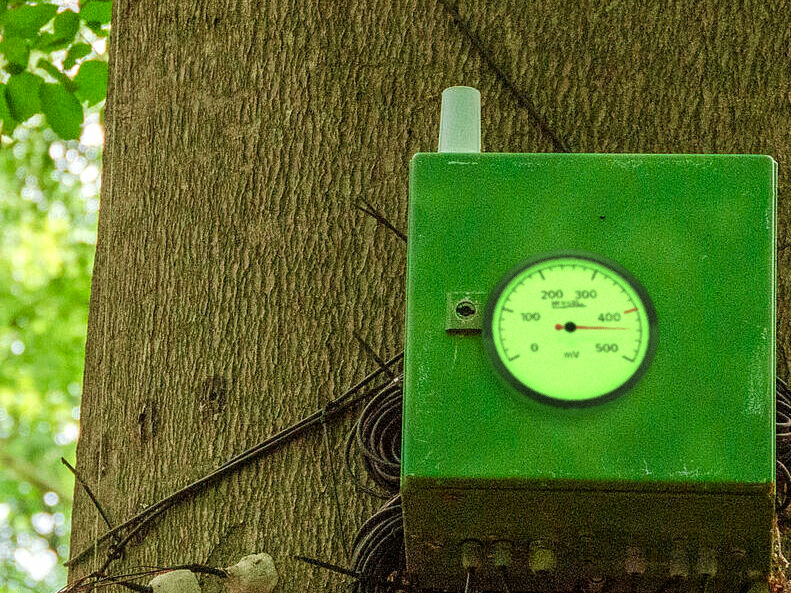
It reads **440** mV
